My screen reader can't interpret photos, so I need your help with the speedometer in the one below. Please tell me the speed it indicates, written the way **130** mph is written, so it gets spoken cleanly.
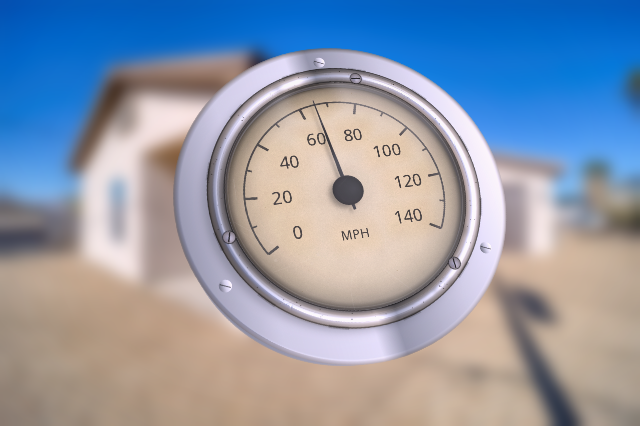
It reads **65** mph
